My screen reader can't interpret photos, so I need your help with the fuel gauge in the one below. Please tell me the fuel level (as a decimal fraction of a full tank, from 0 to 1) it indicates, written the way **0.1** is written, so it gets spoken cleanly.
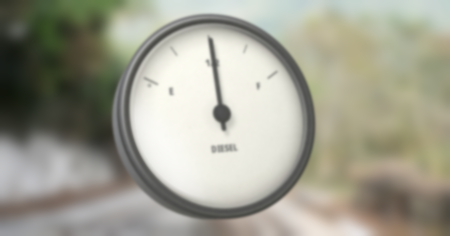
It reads **0.5**
